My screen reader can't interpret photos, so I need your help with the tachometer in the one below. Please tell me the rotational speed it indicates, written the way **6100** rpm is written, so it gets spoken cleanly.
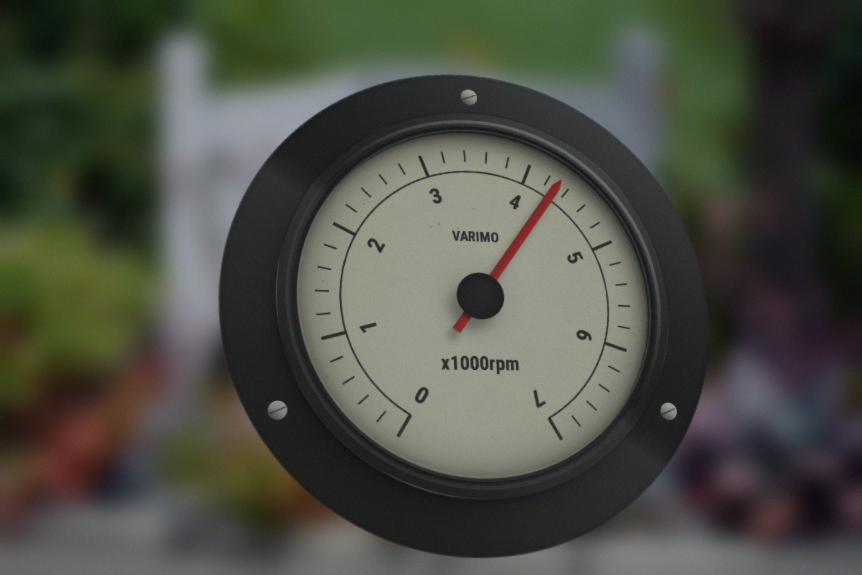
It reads **4300** rpm
